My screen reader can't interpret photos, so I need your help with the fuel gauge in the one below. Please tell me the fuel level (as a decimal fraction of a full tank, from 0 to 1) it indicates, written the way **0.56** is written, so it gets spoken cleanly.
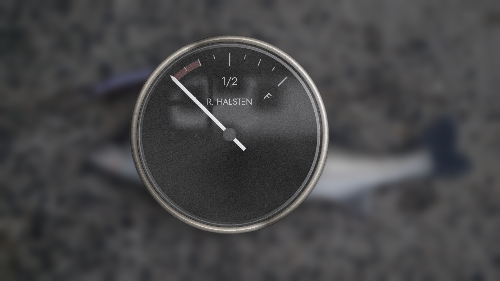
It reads **0**
